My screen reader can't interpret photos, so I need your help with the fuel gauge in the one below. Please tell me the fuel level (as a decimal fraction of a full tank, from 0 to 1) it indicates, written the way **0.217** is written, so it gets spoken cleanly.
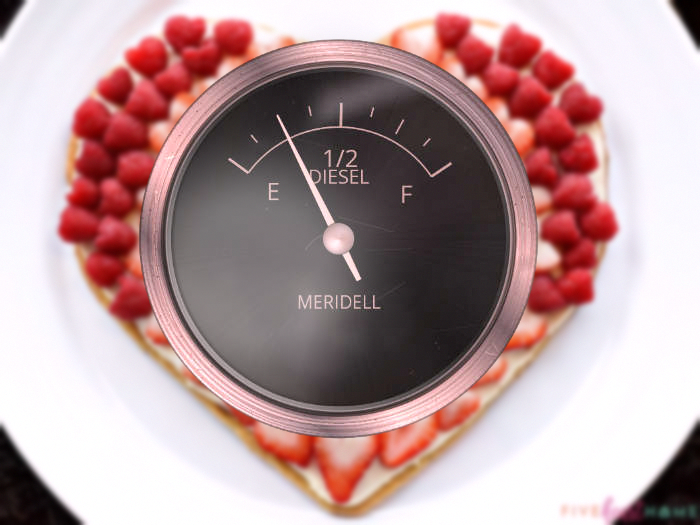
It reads **0.25**
